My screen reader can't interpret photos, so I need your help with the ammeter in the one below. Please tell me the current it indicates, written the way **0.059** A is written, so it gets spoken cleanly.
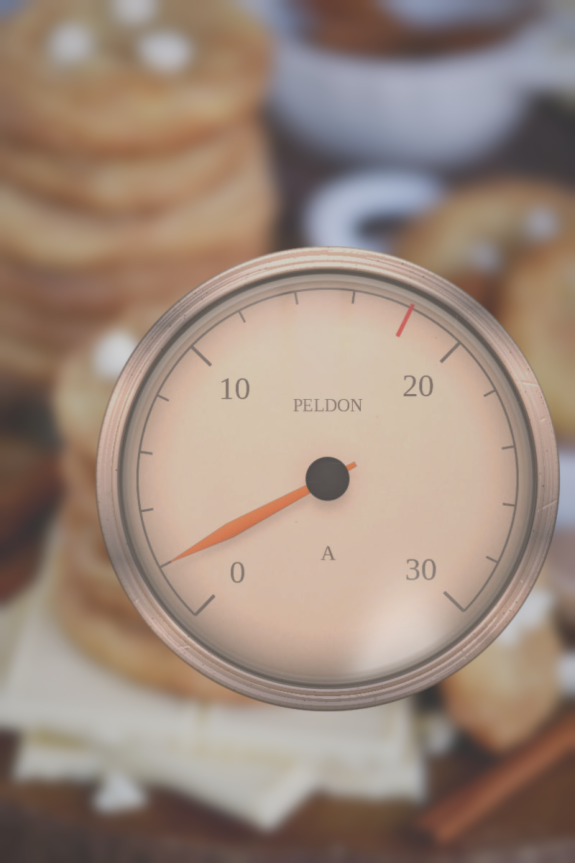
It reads **2** A
